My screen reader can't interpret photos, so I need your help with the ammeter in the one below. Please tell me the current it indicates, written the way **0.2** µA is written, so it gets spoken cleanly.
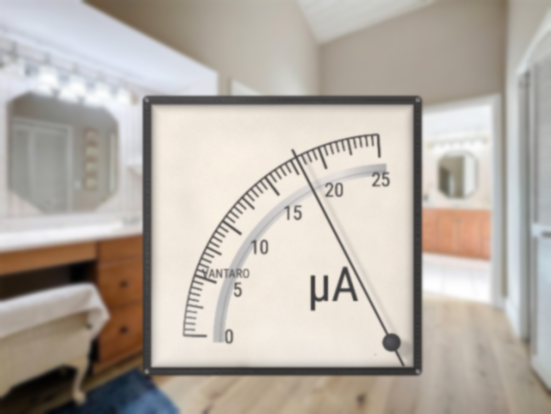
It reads **18** µA
